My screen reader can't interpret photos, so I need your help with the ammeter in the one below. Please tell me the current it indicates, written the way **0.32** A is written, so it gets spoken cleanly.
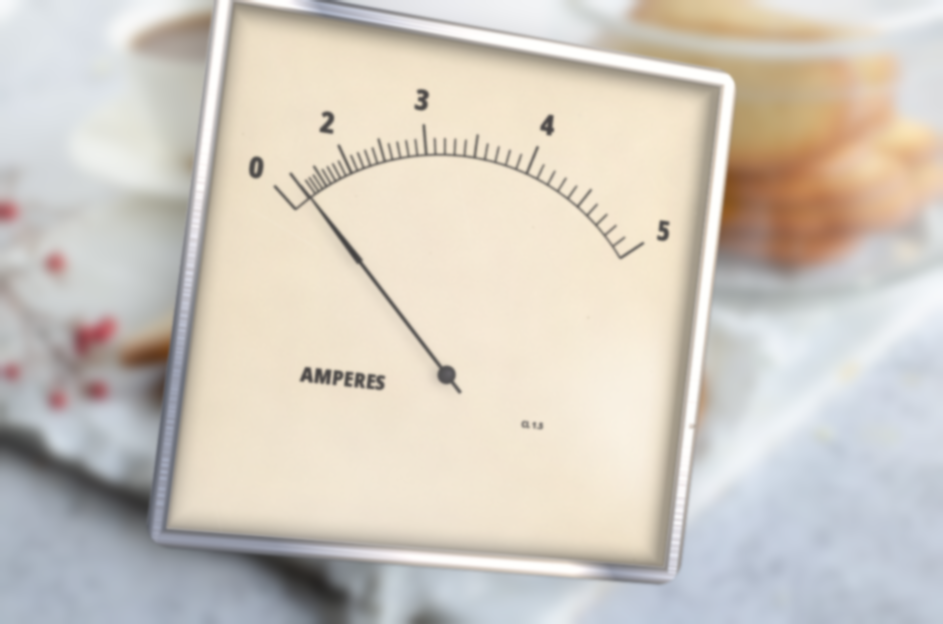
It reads **1** A
